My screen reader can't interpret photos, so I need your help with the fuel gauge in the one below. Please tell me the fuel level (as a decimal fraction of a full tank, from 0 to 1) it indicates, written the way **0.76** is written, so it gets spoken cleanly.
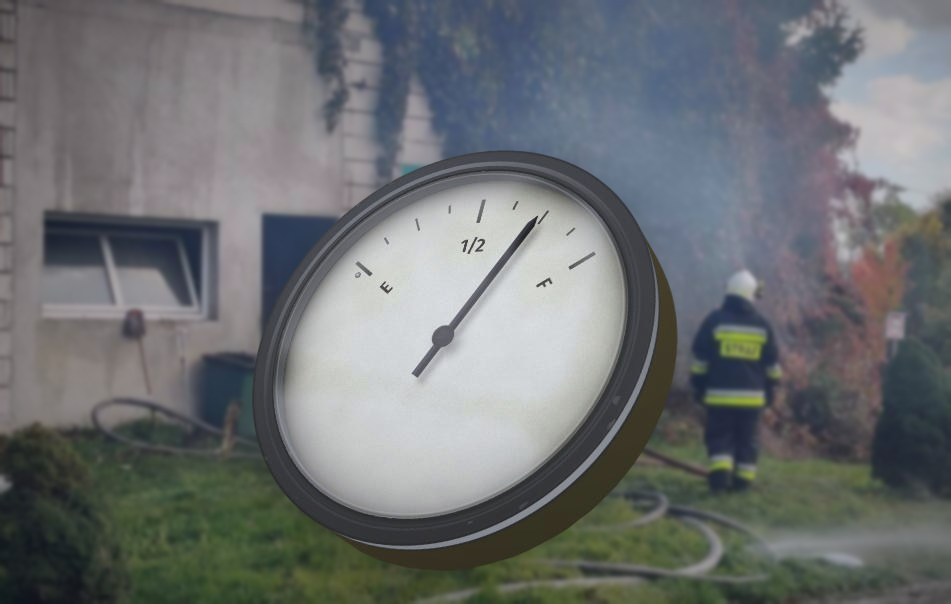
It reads **0.75**
